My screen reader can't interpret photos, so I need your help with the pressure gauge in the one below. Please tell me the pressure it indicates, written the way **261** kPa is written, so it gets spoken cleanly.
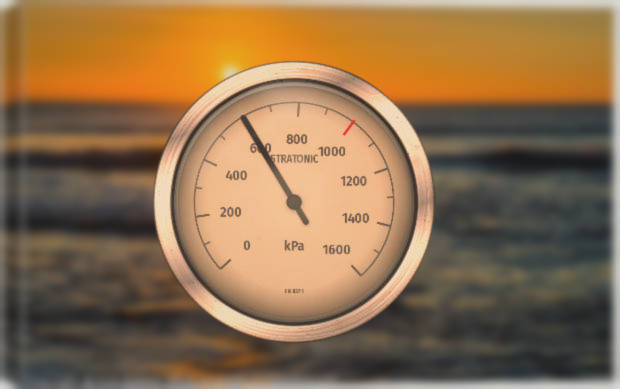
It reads **600** kPa
